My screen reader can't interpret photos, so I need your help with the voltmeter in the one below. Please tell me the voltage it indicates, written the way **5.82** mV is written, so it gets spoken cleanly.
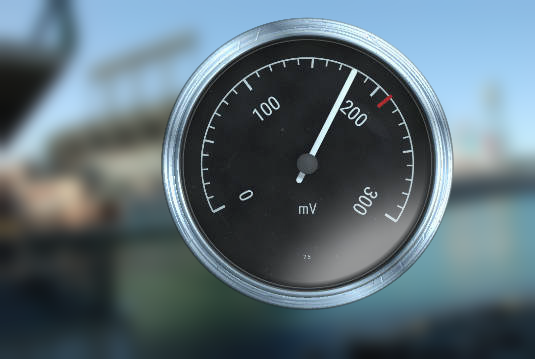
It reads **180** mV
